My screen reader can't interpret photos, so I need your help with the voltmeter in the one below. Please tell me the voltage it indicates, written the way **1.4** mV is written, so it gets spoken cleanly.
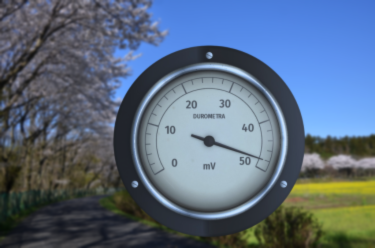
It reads **48** mV
